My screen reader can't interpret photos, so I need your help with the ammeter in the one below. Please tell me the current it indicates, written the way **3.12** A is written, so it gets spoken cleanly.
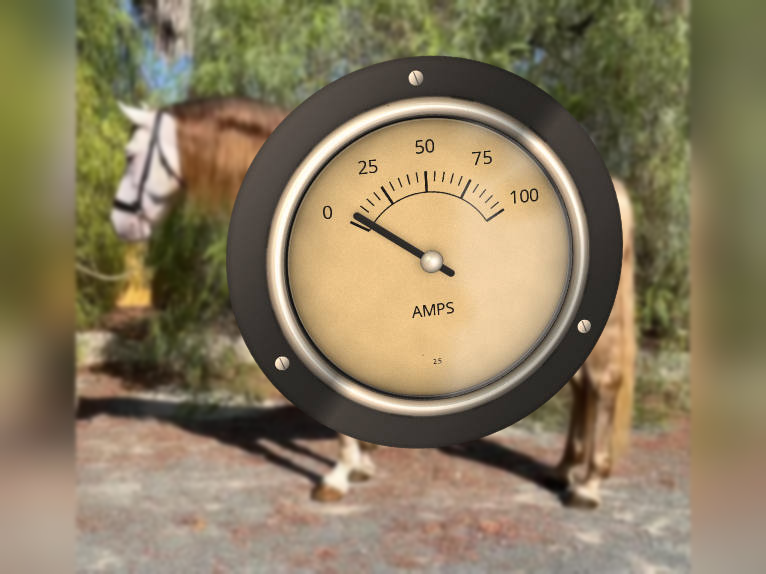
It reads **5** A
